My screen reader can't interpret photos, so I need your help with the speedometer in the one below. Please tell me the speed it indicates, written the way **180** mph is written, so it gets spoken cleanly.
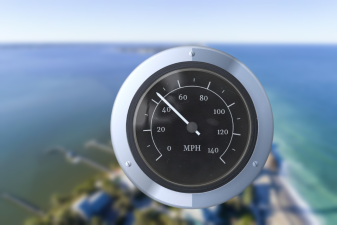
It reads **45** mph
